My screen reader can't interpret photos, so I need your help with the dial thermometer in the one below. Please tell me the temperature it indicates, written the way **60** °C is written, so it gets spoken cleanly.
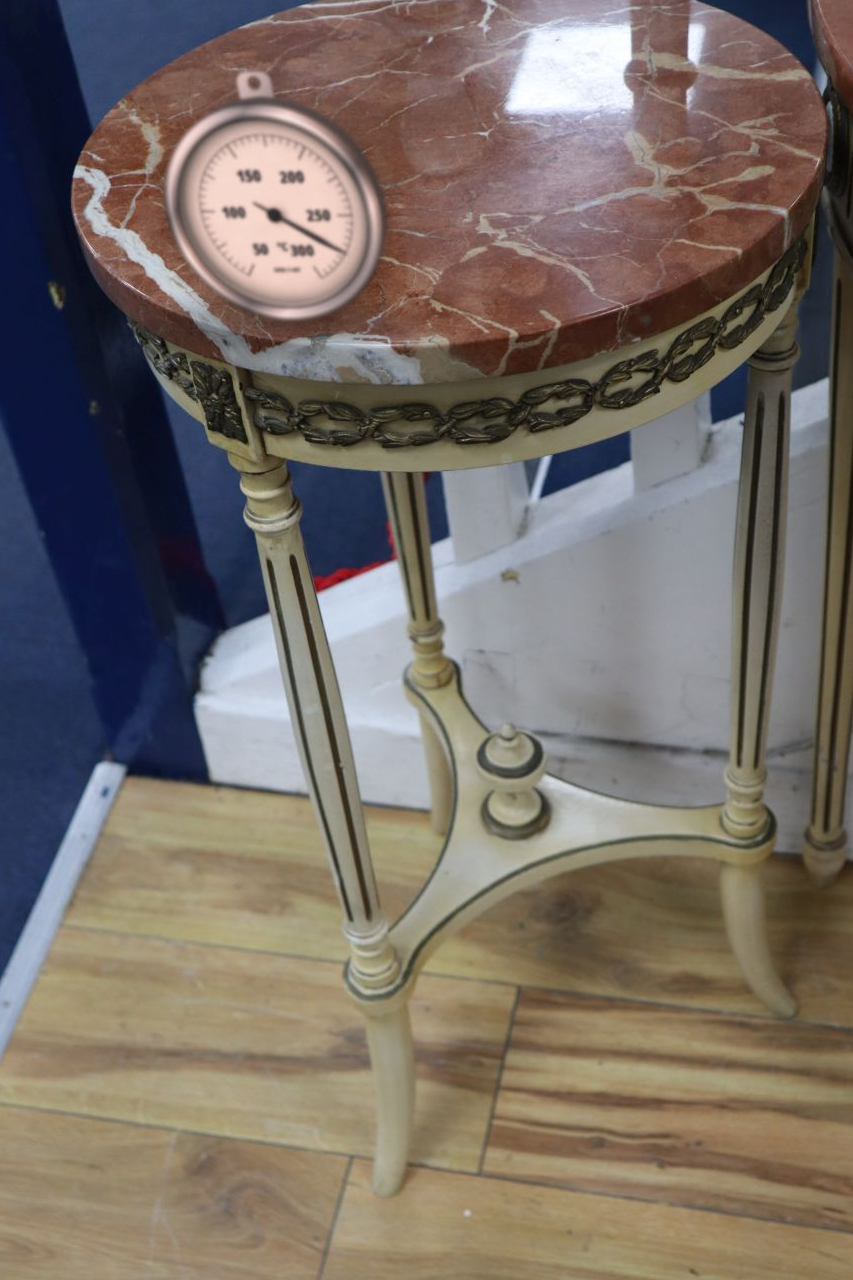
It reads **275** °C
